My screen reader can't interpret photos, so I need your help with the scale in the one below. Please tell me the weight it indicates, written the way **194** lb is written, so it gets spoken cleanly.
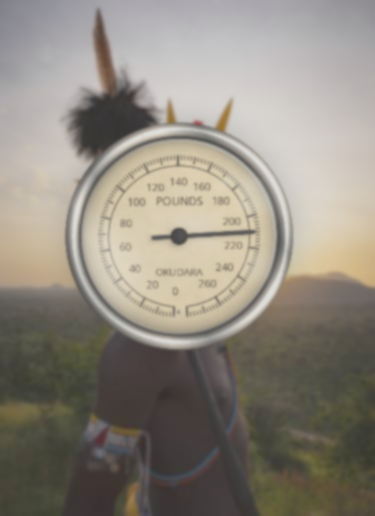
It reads **210** lb
